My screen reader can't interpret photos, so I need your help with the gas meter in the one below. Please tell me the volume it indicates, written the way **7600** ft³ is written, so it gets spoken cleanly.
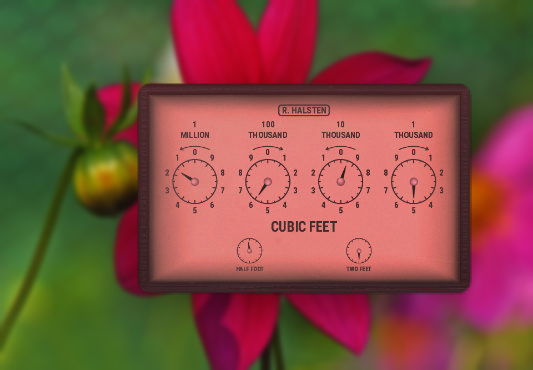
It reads **159500** ft³
